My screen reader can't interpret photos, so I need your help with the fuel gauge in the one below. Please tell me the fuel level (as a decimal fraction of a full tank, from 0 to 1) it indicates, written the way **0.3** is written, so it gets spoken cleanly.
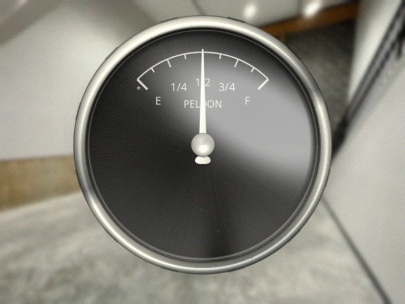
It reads **0.5**
